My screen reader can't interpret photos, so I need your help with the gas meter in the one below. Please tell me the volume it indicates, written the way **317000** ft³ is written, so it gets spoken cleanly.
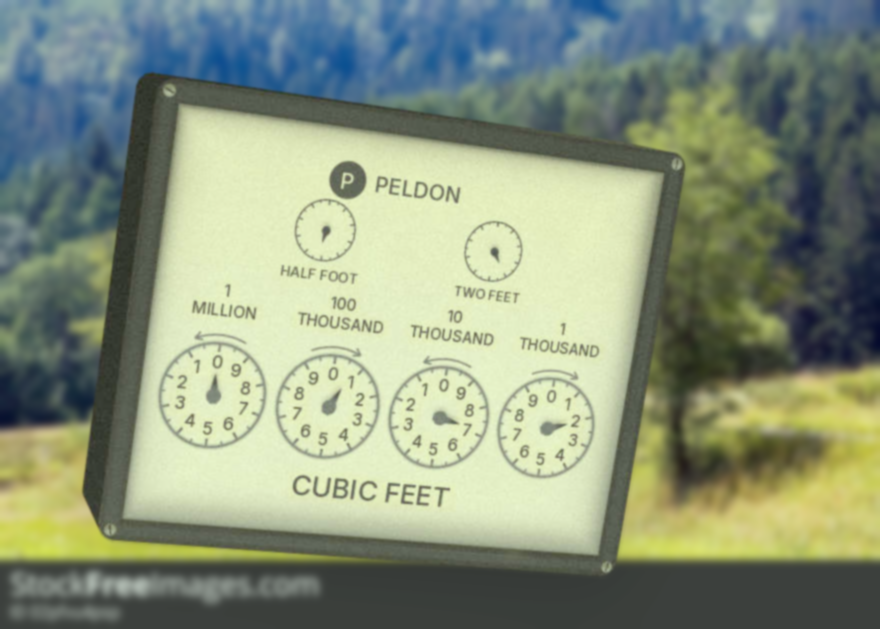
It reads **7200** ft³
